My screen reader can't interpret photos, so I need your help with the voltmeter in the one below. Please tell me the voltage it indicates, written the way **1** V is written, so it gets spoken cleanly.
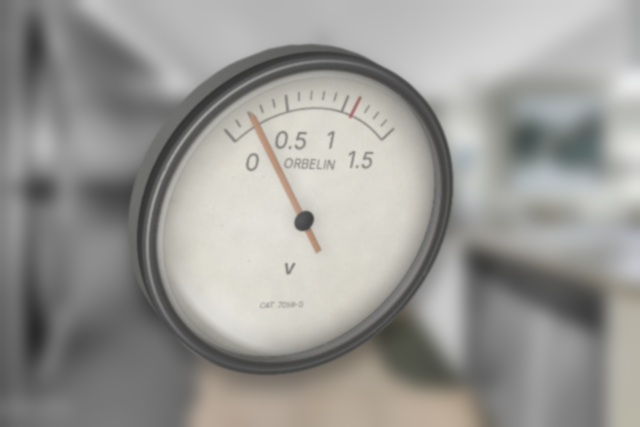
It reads **0.2** V
